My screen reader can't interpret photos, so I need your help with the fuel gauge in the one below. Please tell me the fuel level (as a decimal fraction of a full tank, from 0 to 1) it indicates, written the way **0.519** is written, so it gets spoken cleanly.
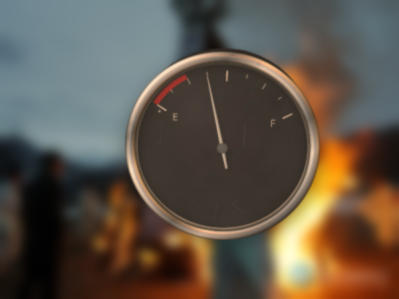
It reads **0.375**
